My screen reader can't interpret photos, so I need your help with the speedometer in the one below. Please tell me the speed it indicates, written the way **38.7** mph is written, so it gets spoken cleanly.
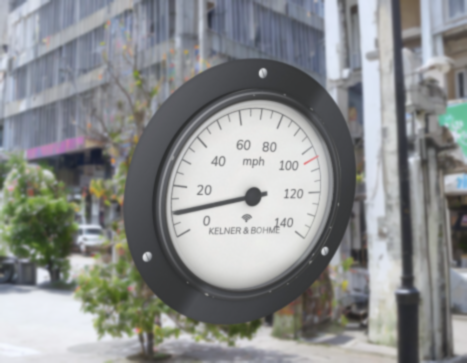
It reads **10** mph
